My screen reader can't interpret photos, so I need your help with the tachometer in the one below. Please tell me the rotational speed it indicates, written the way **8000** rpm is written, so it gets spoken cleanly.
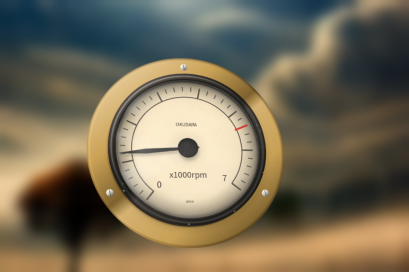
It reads **1200** rpm
